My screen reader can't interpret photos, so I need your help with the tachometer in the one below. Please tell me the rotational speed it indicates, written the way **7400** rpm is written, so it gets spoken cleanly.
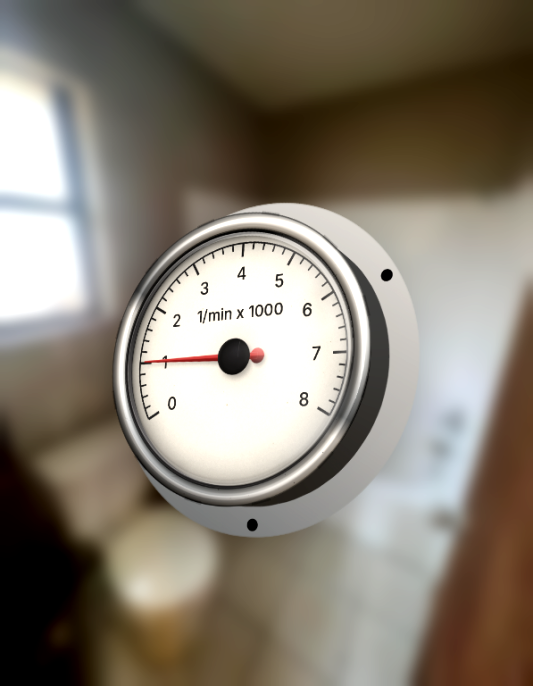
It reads **1000** rpm
